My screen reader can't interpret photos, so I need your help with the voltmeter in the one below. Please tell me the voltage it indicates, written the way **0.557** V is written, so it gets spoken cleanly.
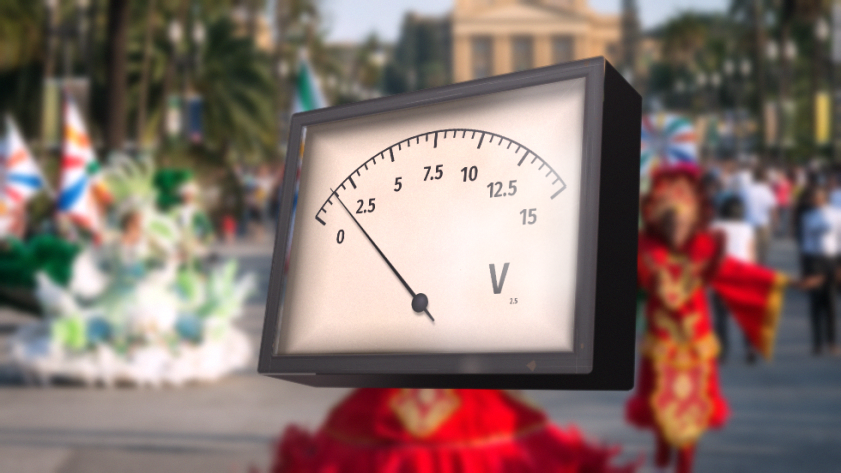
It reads **1.5** V
